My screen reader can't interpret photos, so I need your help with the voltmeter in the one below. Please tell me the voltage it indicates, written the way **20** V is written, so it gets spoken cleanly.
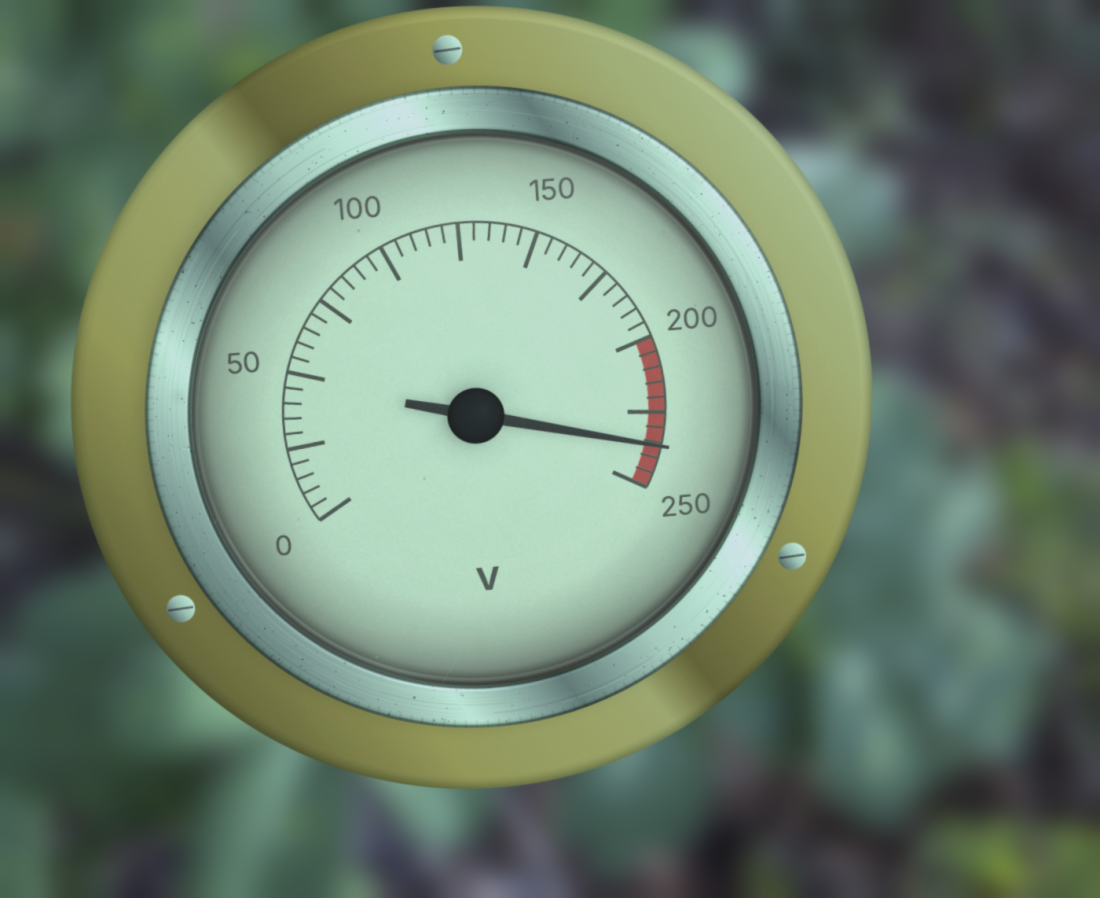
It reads **235** V
